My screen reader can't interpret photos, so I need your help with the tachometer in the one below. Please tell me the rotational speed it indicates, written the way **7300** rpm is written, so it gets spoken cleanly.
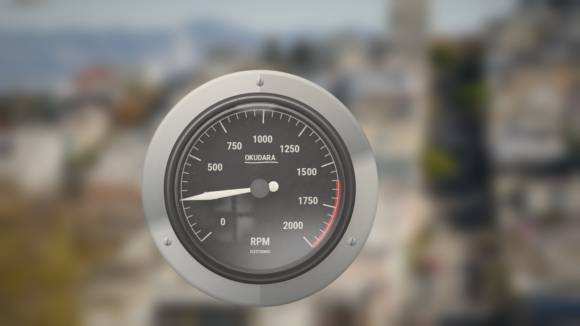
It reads **250** rpm
